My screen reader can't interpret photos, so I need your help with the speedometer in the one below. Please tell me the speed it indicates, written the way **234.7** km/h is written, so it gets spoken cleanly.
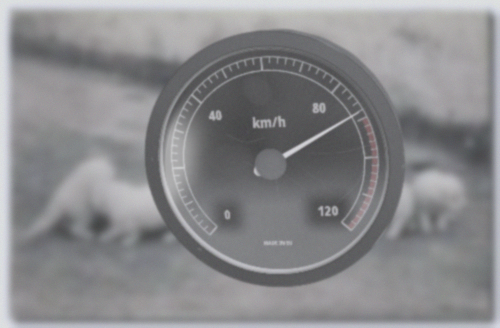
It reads **88** km/h
